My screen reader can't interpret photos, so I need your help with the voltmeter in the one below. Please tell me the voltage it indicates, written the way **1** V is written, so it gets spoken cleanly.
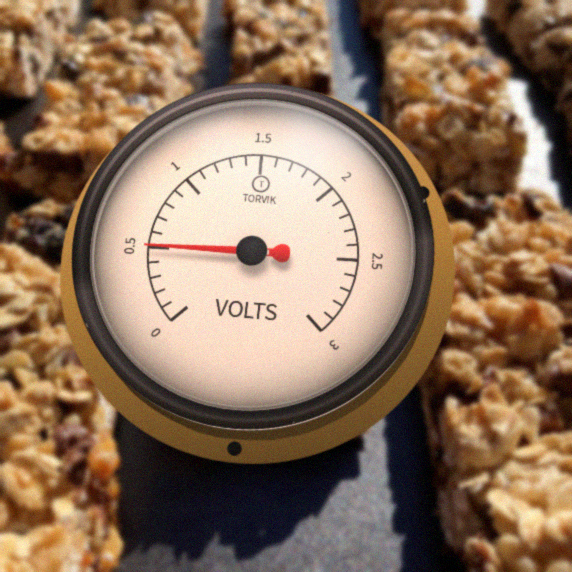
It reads **0.5** V
